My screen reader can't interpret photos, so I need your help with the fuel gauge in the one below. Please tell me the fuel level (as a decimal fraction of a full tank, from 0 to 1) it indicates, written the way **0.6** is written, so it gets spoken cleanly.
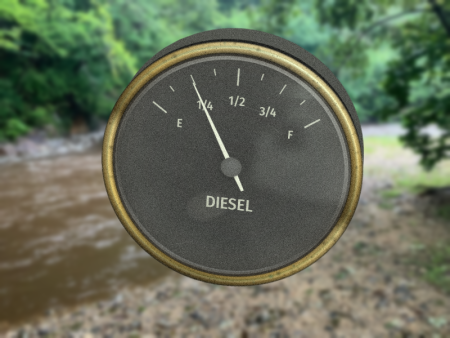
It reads **0.25**
